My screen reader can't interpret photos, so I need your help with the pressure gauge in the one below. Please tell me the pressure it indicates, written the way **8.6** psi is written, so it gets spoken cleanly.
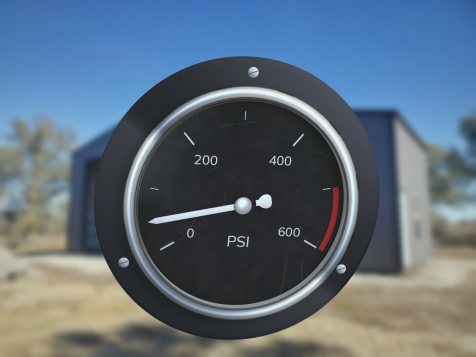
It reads **50** psi
